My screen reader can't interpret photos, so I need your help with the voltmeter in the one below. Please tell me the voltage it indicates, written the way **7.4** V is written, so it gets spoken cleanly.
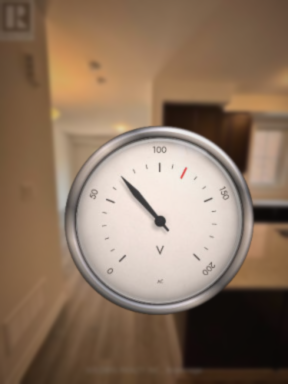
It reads **70** V
